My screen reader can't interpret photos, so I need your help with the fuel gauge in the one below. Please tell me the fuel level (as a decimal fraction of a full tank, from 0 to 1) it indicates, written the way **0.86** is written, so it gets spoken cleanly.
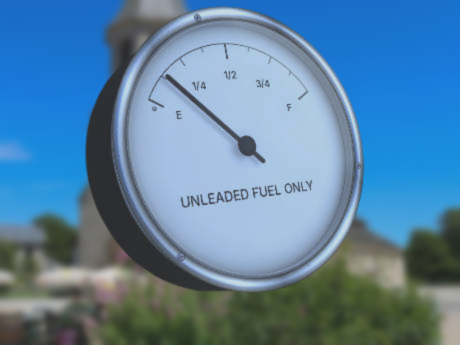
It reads **0.125**
